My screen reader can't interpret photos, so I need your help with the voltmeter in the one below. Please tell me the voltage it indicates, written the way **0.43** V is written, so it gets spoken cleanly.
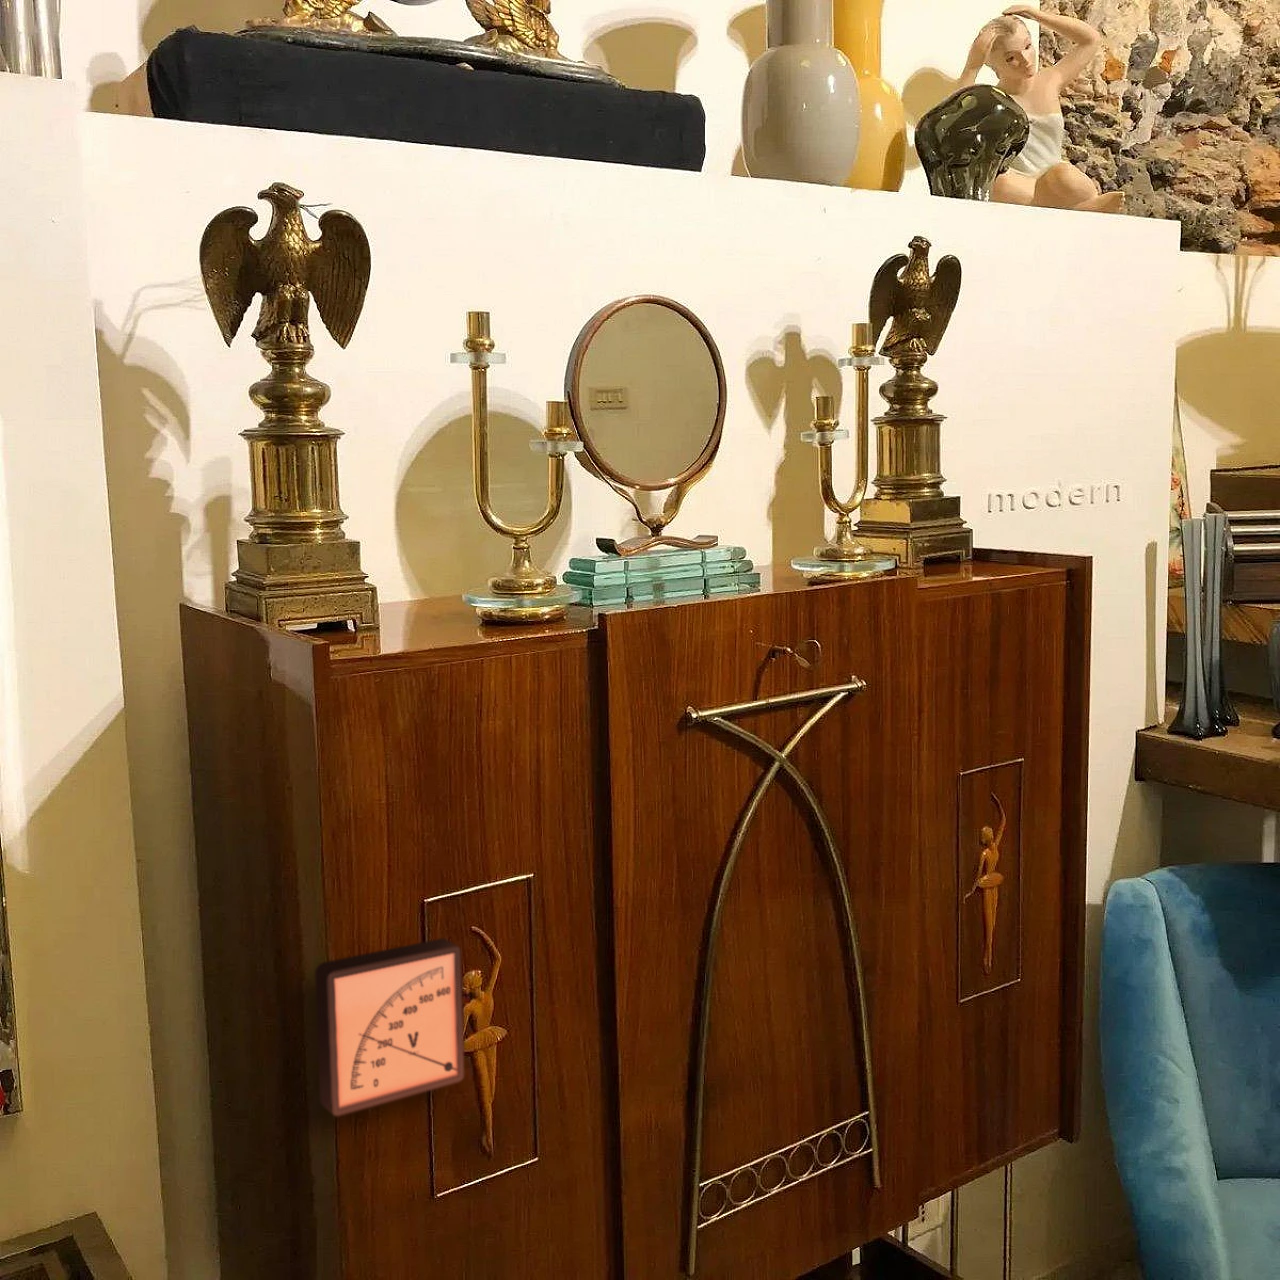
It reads **200** V
